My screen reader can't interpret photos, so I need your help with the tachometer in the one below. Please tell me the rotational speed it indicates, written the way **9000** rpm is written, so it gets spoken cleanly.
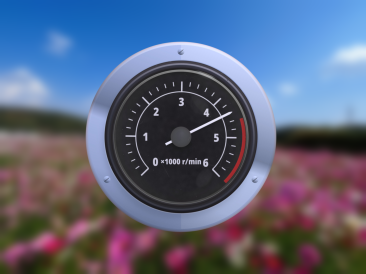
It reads **4400** rpm
